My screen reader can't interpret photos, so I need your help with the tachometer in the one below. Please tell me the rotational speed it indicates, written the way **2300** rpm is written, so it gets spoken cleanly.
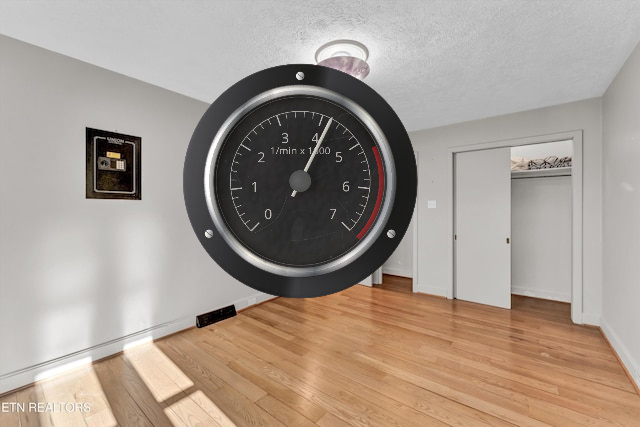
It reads **4200** rpm
